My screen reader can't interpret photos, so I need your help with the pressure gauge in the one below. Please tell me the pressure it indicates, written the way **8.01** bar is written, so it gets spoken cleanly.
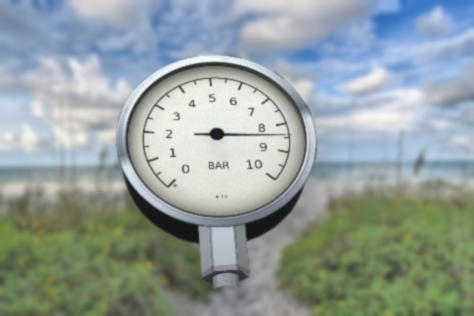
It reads **8.5** bar
